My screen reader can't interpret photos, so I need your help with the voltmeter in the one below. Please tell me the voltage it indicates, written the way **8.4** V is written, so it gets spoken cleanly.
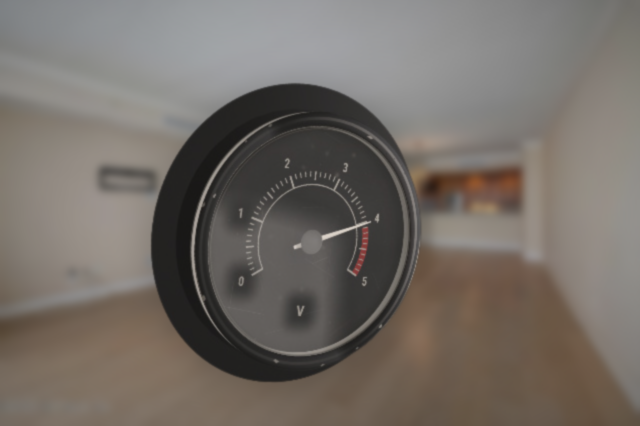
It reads **4** V
